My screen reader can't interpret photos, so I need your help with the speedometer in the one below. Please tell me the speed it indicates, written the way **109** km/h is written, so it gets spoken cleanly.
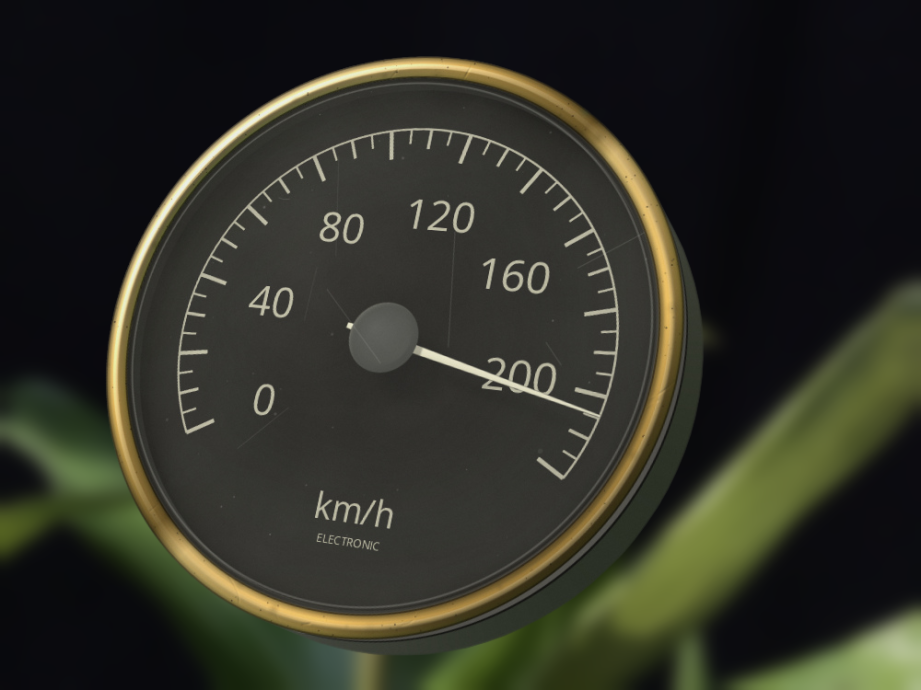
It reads **205** km/h
